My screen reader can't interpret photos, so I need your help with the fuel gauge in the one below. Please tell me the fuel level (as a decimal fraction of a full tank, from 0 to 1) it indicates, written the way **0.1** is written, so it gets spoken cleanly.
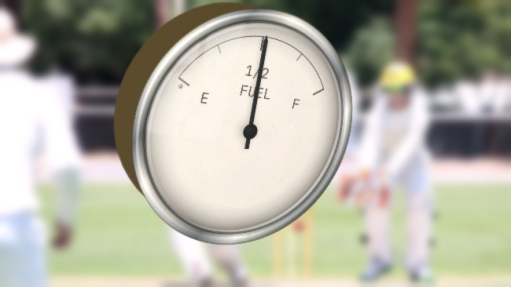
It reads **0.5**
